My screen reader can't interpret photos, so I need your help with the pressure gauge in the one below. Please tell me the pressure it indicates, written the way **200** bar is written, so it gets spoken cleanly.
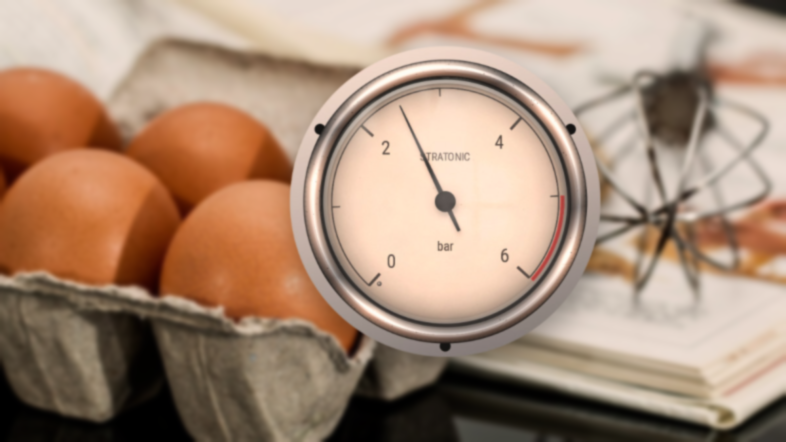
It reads **2.5** bar
